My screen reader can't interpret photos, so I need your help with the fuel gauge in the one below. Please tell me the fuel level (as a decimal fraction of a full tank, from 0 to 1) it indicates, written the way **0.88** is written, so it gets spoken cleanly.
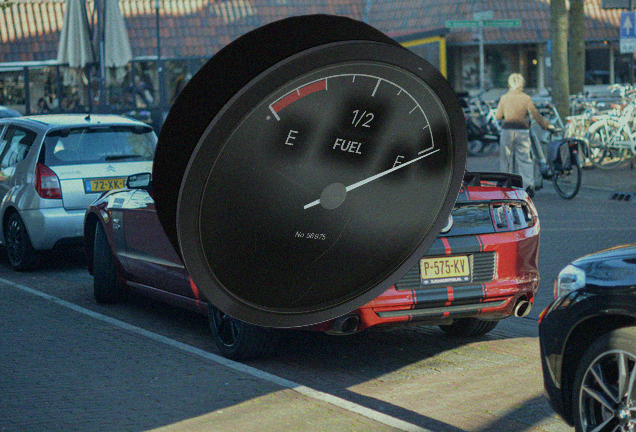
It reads **1**
